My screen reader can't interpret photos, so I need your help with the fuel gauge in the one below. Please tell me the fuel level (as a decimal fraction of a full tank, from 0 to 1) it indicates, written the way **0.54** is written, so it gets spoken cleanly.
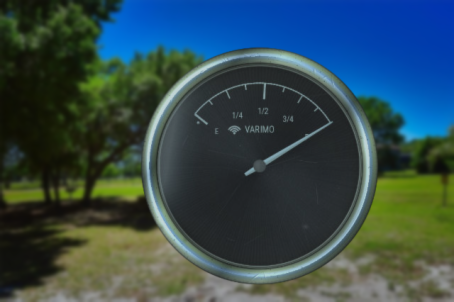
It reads **1**
